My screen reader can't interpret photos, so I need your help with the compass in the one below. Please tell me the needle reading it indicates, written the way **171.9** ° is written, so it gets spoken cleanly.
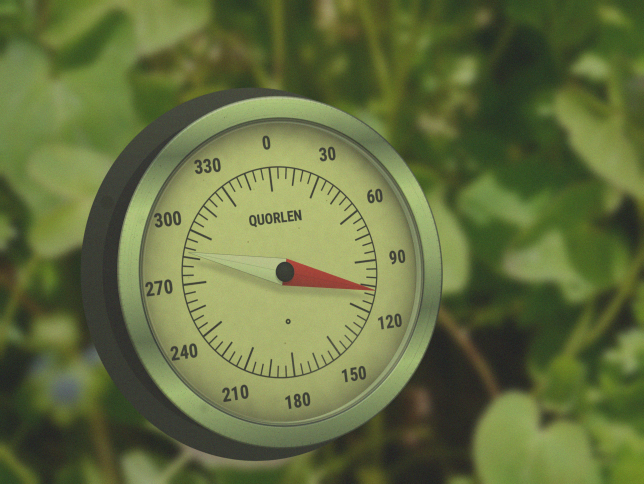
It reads **107.5** °
